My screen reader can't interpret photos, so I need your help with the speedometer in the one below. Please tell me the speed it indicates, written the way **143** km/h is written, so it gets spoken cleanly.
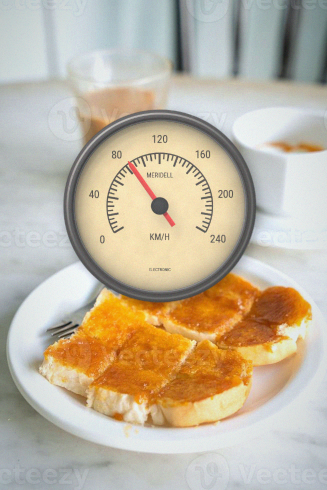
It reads **85** km/h
